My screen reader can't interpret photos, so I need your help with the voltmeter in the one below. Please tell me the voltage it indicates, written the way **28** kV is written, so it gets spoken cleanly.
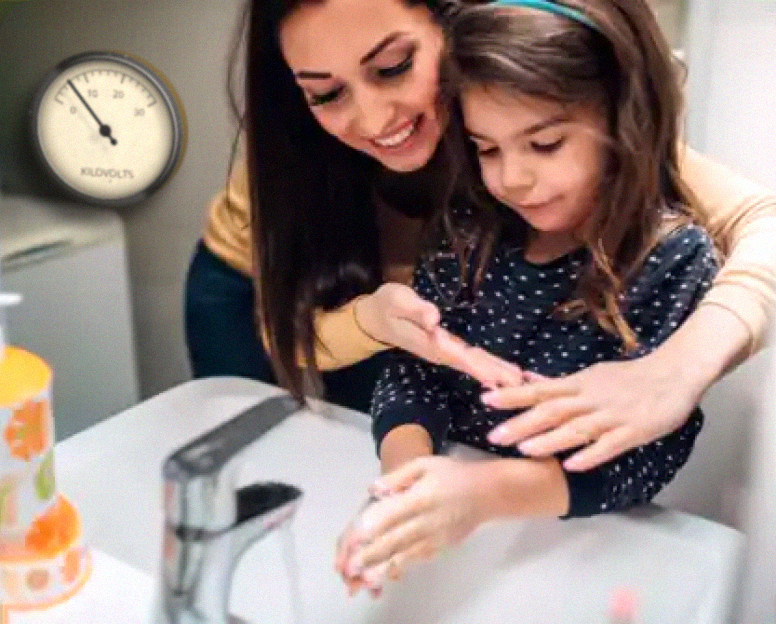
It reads **6** kV
